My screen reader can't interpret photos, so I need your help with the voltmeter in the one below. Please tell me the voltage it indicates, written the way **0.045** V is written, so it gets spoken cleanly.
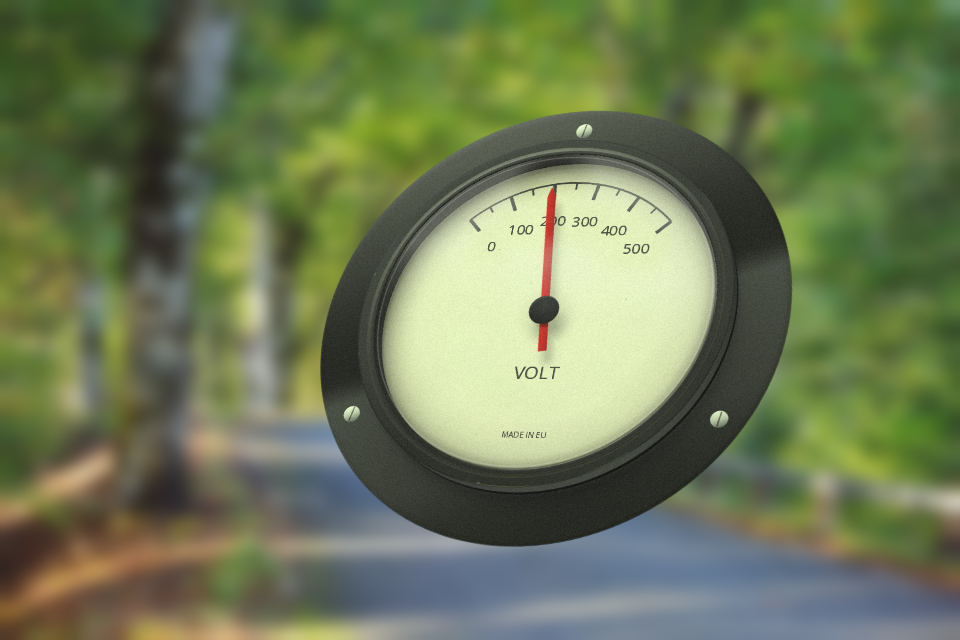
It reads **200** V
